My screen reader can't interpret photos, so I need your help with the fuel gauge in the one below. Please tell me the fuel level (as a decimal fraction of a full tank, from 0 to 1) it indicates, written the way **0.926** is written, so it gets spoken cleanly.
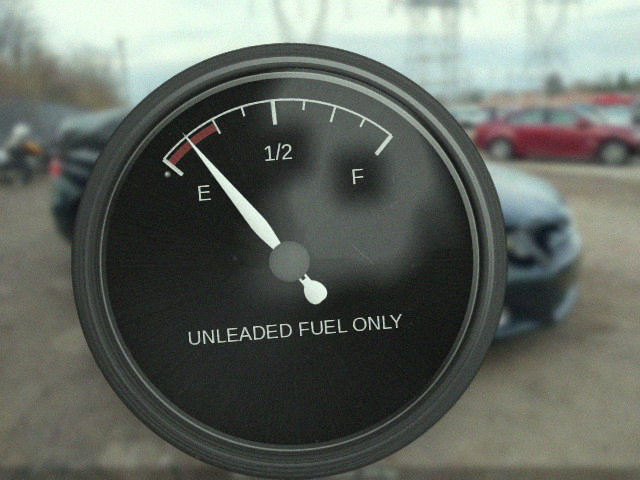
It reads **0.125**
